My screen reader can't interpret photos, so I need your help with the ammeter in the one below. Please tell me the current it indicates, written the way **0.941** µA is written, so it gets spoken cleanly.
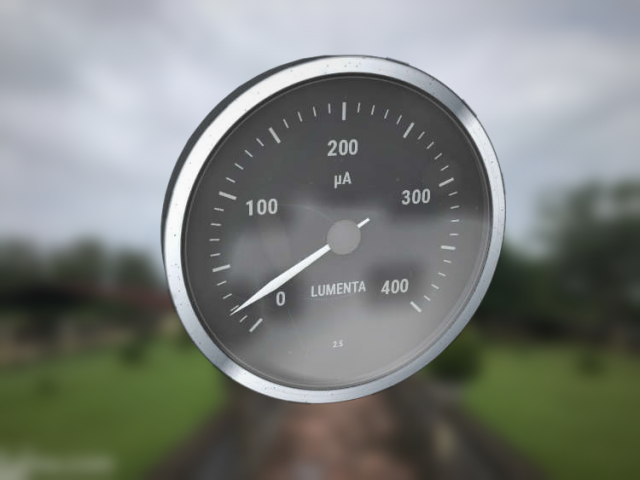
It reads **20** µA
